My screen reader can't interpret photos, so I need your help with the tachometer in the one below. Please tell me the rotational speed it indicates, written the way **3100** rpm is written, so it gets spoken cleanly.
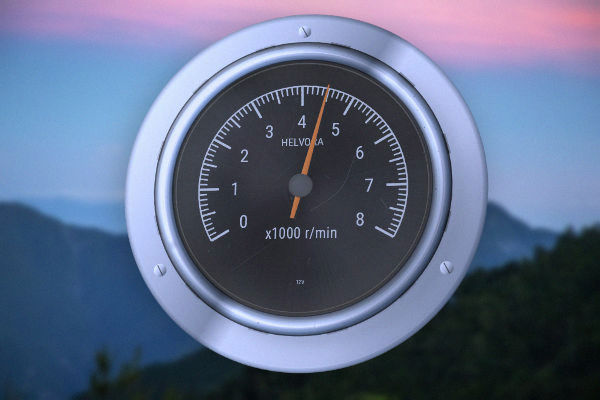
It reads **4500** rpm
